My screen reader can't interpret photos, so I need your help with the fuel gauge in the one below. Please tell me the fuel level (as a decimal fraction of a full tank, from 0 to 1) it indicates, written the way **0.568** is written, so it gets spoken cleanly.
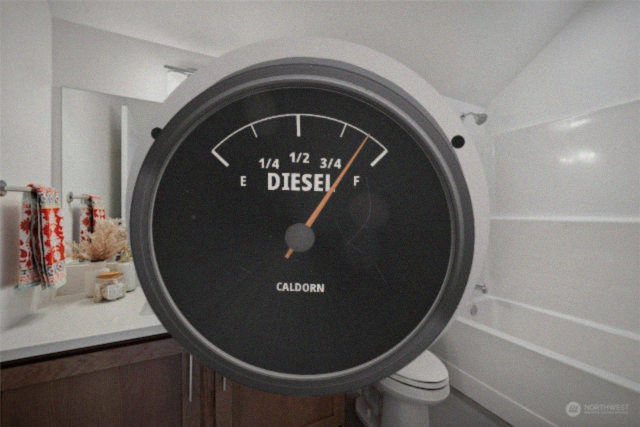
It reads **0.875**
